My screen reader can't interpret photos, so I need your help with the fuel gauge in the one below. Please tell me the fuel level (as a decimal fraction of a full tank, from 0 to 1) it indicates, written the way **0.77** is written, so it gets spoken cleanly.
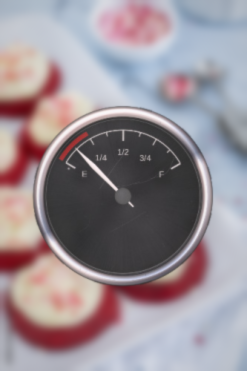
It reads **0.125**
